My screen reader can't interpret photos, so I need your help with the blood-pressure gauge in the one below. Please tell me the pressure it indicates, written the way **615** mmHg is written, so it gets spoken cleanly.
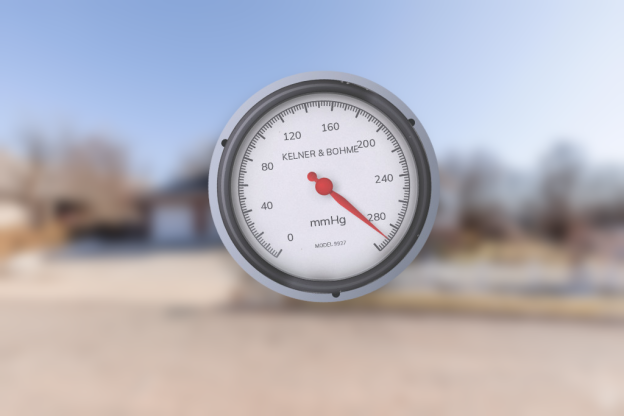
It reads **290** mmHg
